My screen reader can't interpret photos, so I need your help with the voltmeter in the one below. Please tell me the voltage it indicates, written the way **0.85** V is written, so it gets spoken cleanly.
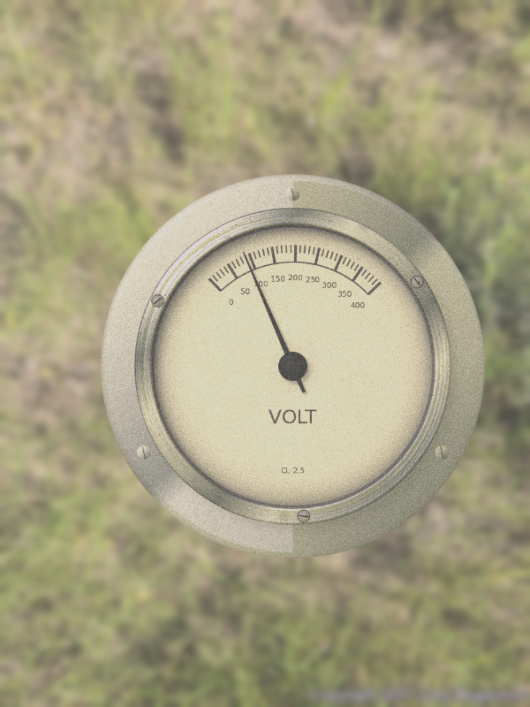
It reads **90** V
